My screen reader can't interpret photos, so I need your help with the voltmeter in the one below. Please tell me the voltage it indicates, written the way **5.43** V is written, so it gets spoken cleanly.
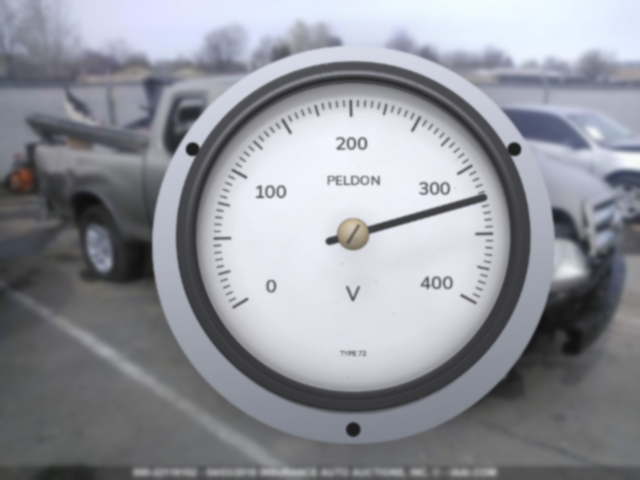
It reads **325** V
